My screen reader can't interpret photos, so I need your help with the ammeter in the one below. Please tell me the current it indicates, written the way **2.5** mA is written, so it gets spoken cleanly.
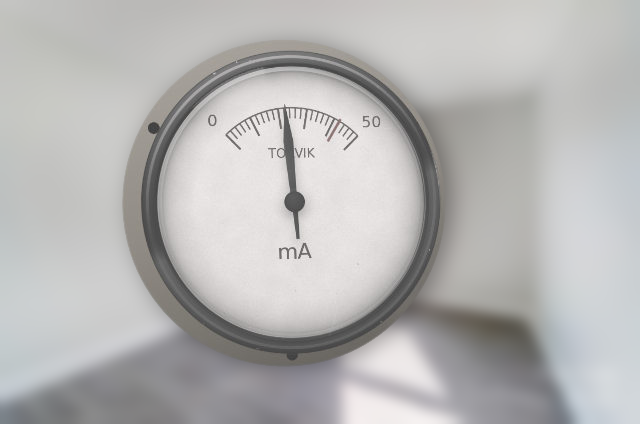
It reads **22** mA
